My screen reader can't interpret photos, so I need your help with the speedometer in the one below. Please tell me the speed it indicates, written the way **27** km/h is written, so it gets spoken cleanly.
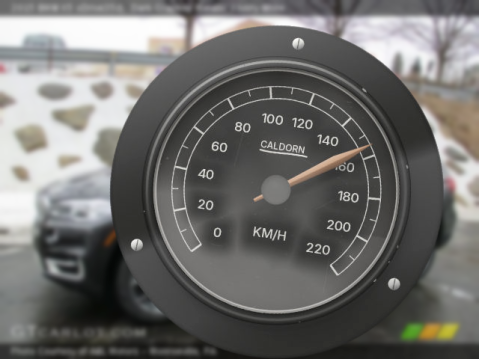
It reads **155** km/h
